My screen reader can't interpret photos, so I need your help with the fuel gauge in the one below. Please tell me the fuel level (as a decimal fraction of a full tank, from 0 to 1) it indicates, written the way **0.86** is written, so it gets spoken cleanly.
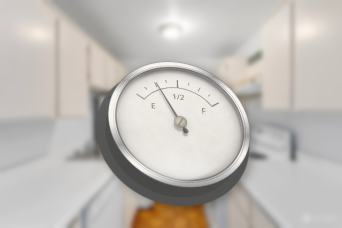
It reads **0.25**
